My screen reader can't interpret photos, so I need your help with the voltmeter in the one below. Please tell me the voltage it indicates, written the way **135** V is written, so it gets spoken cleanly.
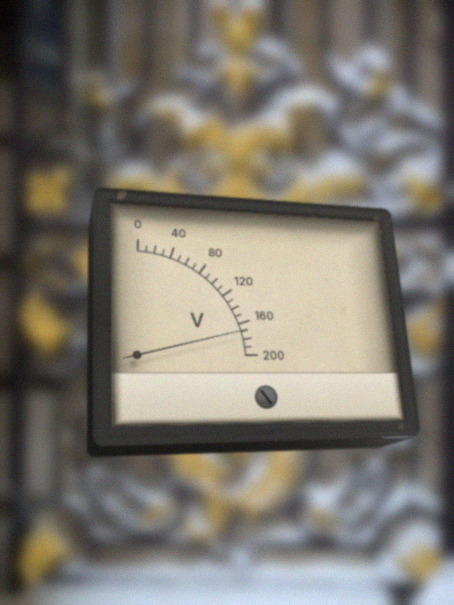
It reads **170** V
